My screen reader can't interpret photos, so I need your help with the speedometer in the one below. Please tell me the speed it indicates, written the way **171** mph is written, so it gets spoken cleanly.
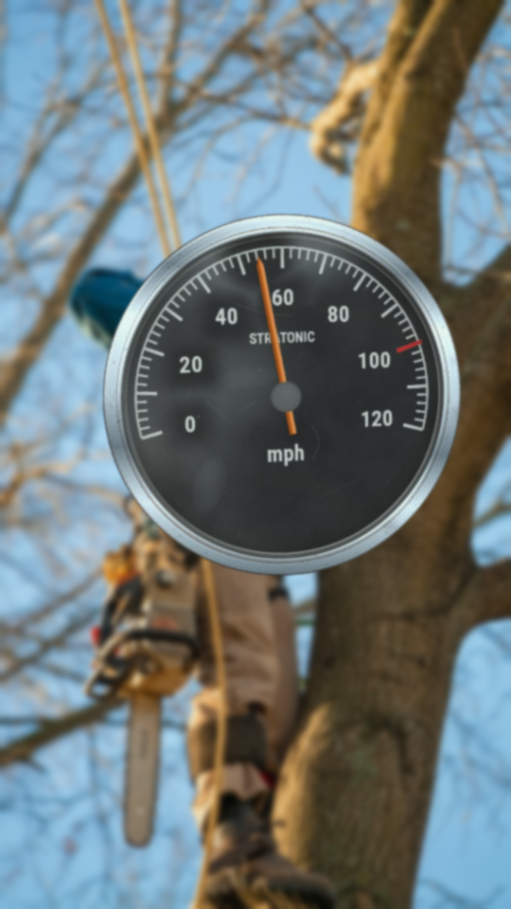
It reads **54** mph
